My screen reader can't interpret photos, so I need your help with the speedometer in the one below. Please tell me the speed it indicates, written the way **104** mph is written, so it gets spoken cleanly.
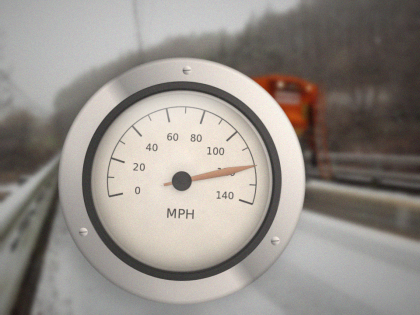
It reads **120** mph
